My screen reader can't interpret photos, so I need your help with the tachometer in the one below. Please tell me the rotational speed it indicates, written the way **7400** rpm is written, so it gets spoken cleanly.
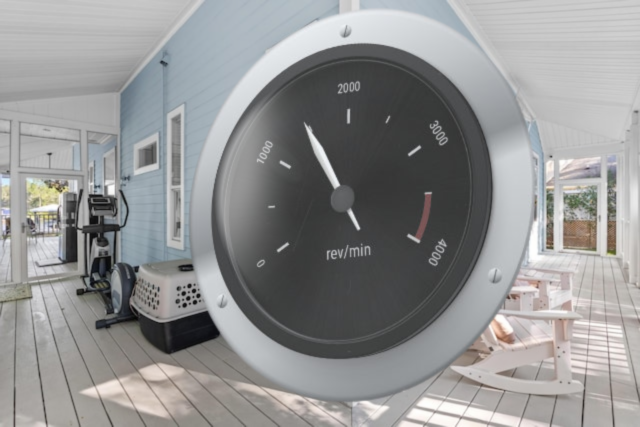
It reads **1500** rpm
